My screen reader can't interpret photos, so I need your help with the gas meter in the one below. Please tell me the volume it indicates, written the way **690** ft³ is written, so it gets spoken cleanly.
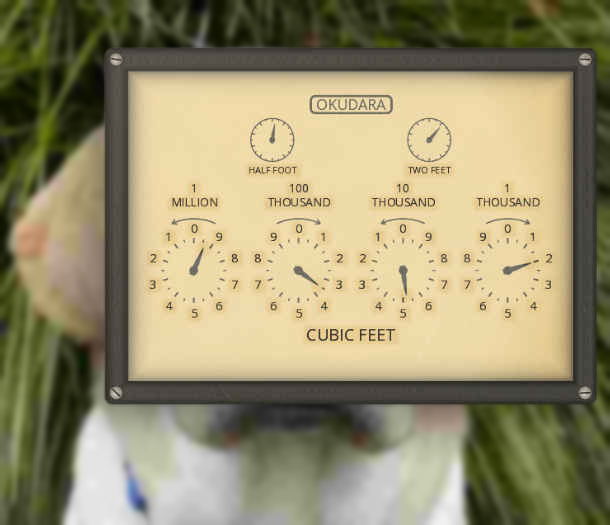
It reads **935200** ft³
